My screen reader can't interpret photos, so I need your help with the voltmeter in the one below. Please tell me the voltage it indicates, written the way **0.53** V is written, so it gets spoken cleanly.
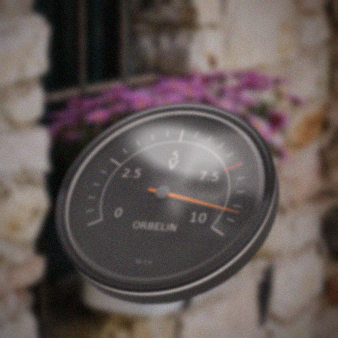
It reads **9.25** V
